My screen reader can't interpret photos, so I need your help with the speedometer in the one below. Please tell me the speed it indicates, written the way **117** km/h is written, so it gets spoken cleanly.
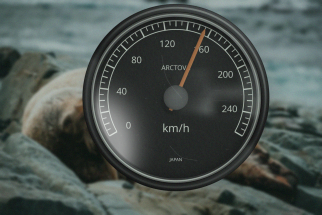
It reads **155** km/h
